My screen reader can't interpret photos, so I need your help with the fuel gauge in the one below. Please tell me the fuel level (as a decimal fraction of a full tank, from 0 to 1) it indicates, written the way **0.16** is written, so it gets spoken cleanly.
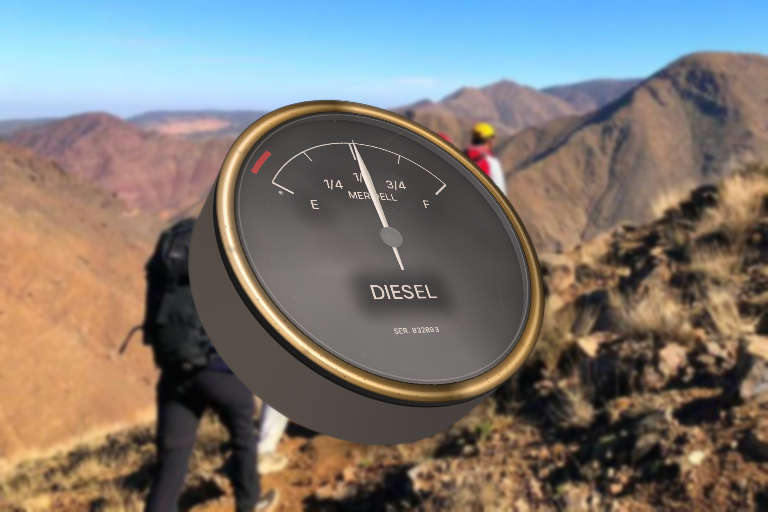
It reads **0.5**
